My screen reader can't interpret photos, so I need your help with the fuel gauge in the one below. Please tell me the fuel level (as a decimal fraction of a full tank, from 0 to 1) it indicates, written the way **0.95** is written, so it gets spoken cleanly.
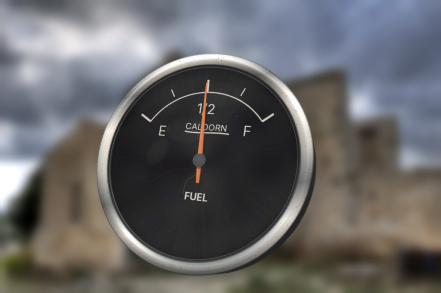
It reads **0.5**
